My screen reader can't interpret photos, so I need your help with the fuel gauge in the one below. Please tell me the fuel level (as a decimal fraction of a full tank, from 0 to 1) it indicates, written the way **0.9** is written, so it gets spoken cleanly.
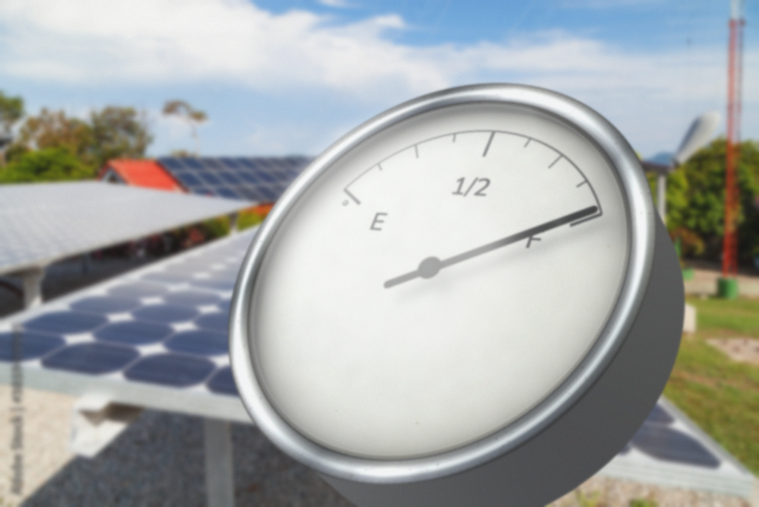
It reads **1**
